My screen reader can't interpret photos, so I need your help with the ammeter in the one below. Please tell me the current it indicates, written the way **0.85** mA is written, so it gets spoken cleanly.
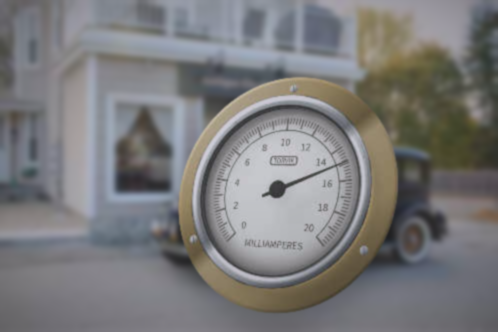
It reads **15** mA
